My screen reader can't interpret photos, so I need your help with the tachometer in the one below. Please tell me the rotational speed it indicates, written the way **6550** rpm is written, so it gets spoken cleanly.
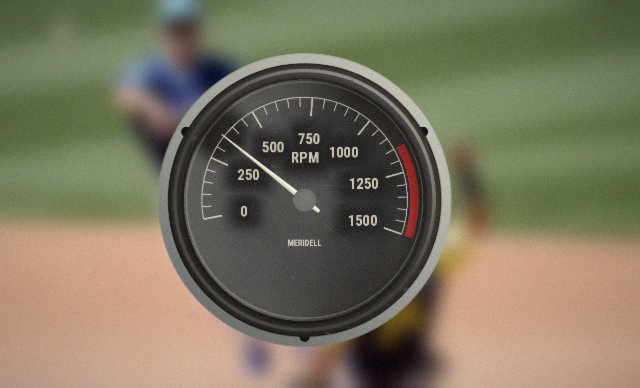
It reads **350** rpm
